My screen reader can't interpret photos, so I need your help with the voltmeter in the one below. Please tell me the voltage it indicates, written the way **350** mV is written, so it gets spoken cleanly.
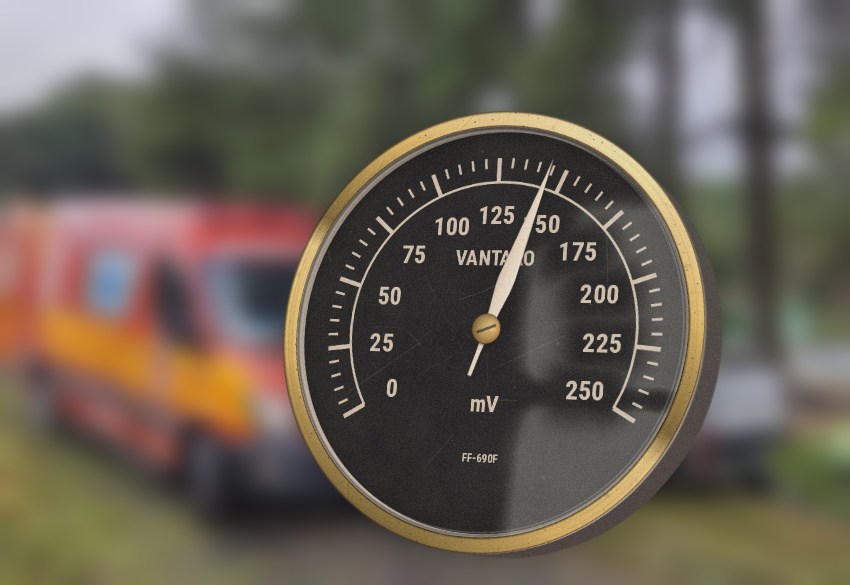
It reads **145** mV
